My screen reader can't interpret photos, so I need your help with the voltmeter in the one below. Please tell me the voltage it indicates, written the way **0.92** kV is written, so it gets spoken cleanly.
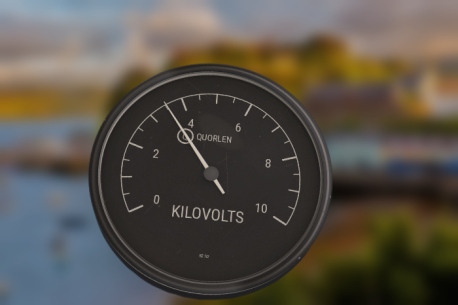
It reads **3.5** kV
